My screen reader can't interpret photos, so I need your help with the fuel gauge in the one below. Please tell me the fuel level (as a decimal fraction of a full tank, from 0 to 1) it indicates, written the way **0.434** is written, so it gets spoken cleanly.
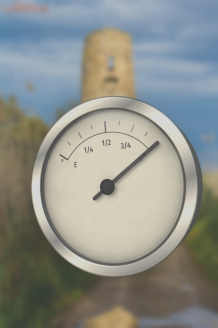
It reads **1**
